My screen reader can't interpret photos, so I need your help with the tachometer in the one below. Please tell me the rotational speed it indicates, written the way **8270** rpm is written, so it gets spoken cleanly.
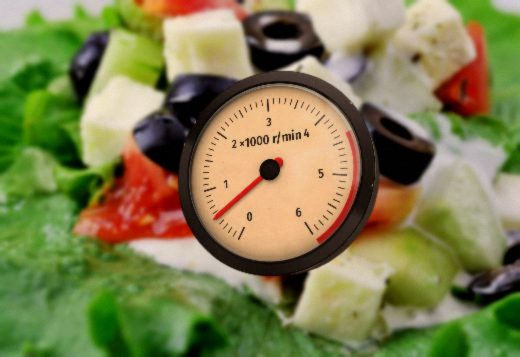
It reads **500** rpm
